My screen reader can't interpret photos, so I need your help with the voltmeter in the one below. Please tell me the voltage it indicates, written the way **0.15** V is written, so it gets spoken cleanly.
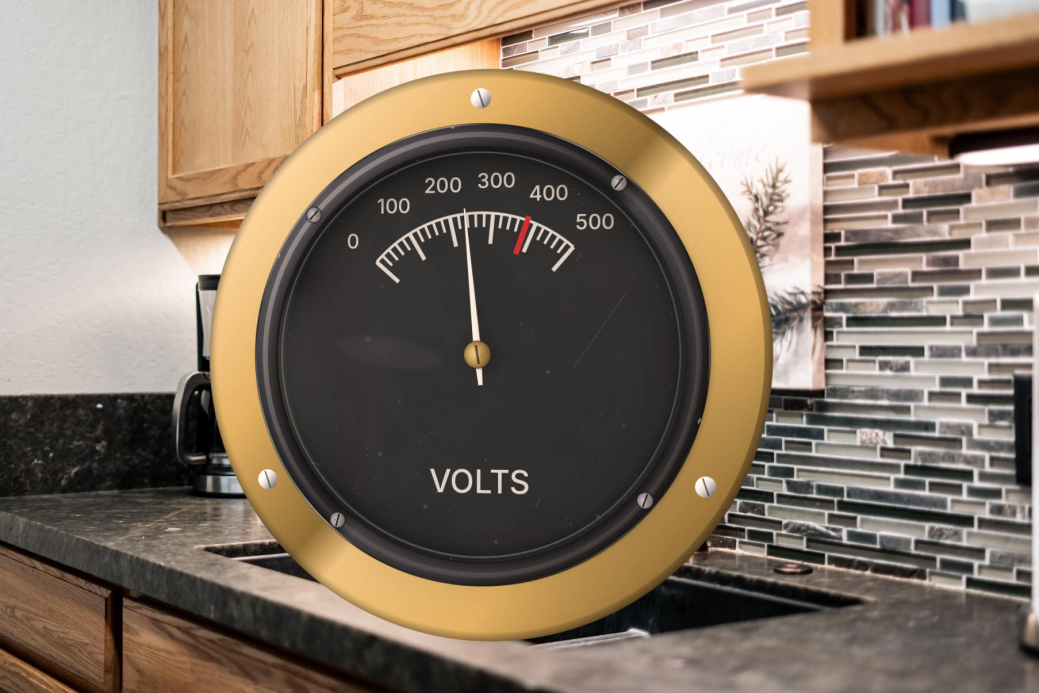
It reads **240** V
